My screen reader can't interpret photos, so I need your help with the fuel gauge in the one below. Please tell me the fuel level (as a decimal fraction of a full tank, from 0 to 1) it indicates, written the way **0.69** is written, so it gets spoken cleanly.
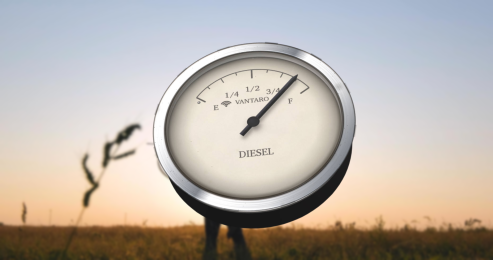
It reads **0.875**
